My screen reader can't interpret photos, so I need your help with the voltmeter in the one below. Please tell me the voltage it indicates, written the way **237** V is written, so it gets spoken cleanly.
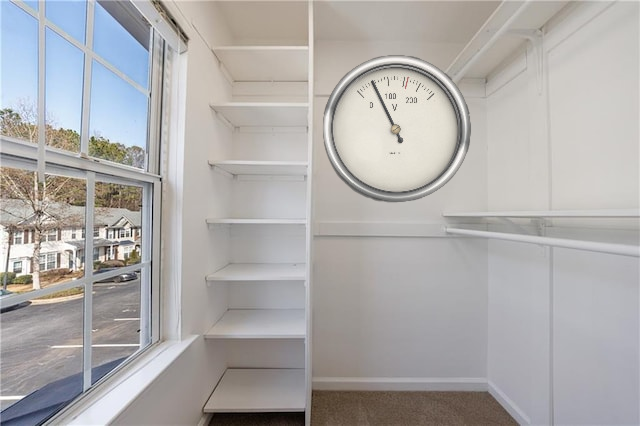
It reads **50** V
